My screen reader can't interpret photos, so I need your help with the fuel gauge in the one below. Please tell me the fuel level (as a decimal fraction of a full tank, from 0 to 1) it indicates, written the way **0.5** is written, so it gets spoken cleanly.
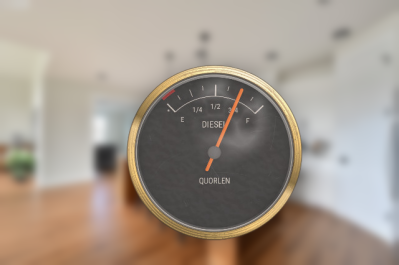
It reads **0.75**
